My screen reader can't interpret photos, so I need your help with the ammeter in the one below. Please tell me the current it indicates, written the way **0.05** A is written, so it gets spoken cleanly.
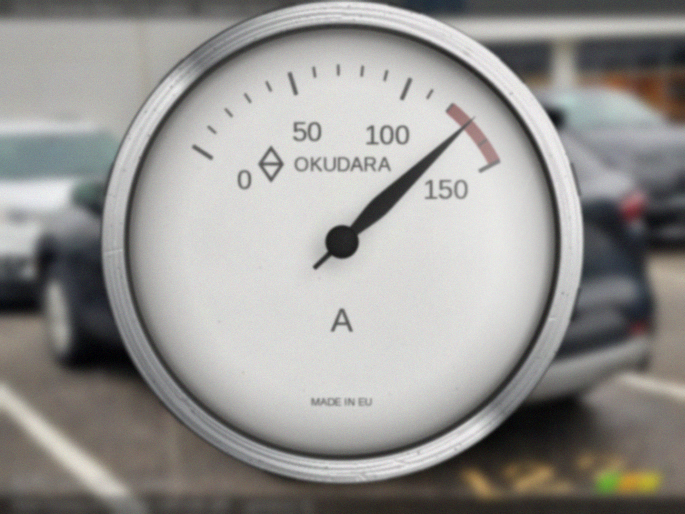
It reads **130** A
